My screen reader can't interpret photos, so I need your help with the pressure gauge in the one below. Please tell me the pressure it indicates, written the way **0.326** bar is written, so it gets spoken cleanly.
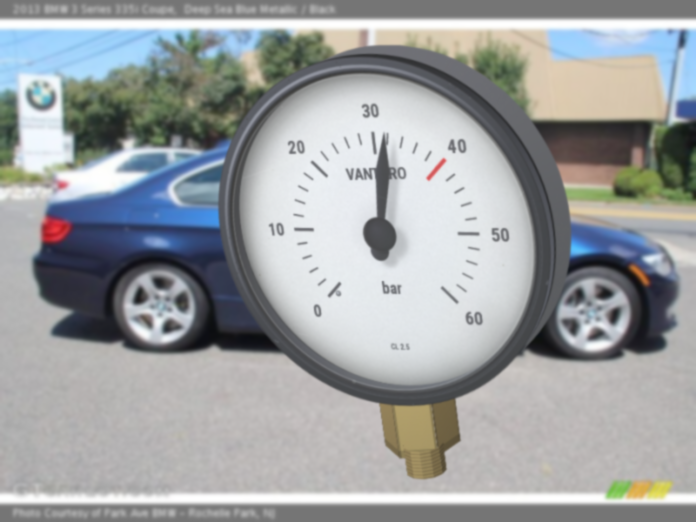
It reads **32** bar
